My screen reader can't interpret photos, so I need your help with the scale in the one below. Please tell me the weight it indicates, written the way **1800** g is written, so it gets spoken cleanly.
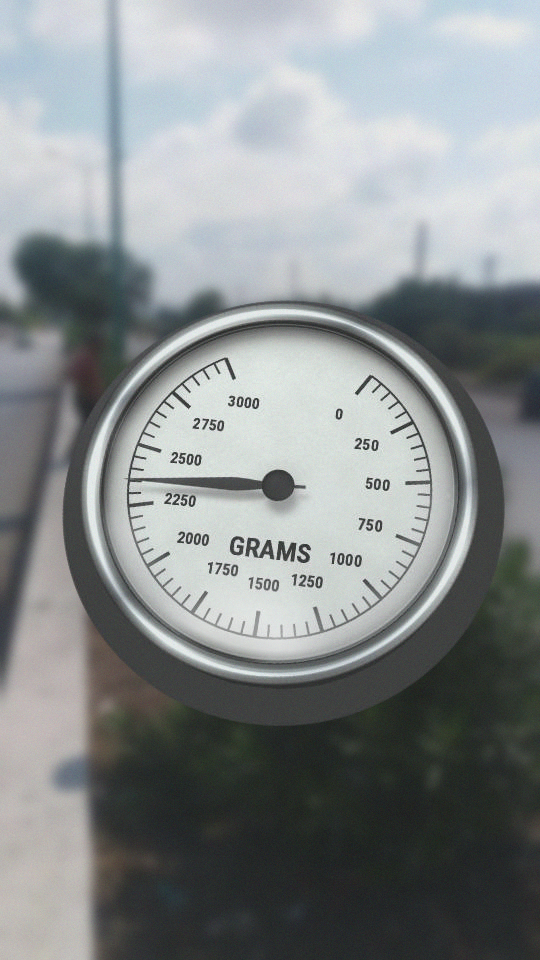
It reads **2350** g
